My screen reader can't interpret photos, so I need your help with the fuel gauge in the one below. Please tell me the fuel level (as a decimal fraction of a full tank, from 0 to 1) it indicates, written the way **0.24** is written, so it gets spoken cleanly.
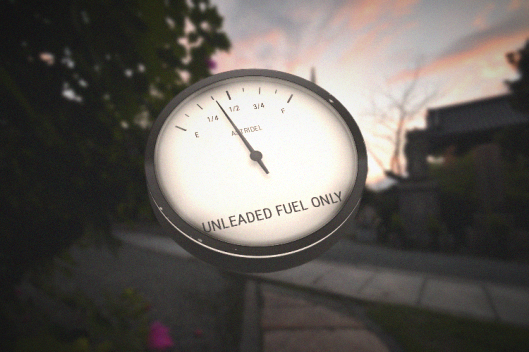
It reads **0.375**
